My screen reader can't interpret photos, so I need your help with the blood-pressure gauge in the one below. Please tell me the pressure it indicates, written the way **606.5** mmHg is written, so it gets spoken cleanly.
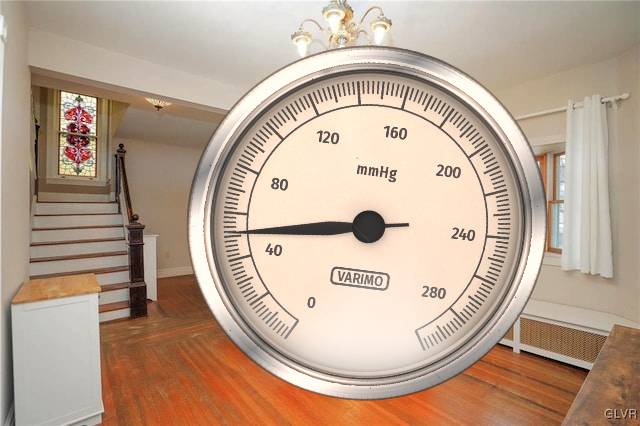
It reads **52** mmHg
